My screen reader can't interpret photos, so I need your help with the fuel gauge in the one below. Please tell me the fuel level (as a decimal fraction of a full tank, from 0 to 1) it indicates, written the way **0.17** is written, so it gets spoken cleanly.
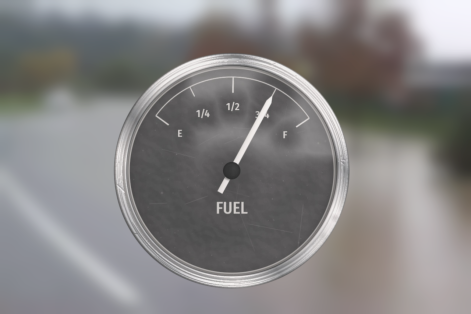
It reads **0.75**
